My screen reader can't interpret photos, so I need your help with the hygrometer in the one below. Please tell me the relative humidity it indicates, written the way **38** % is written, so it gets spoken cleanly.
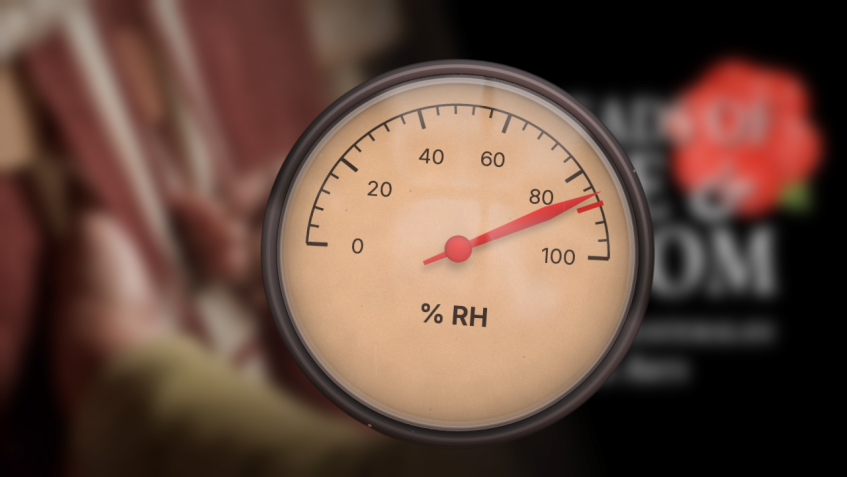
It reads **86** %
